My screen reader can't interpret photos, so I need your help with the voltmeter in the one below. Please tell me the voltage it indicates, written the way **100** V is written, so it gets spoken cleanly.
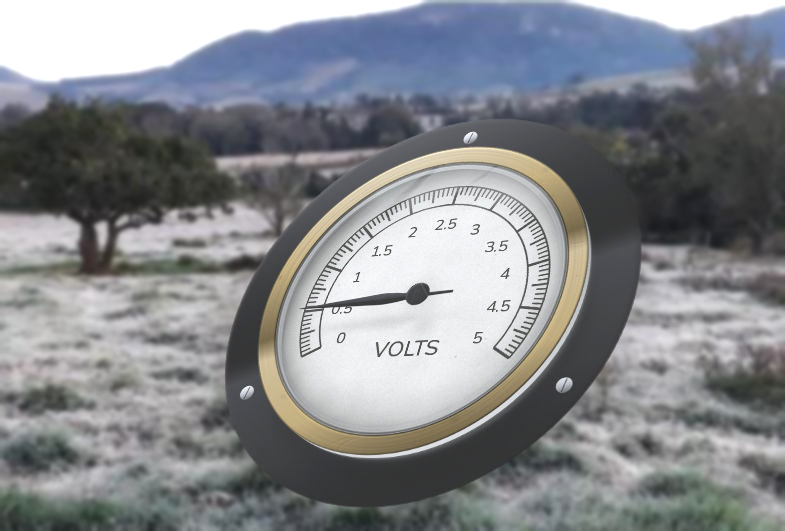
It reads **0.5** V
